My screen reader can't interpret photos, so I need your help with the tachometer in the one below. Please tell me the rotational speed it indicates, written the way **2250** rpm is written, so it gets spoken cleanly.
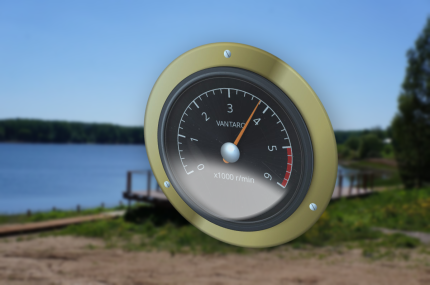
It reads **3800** rpm
